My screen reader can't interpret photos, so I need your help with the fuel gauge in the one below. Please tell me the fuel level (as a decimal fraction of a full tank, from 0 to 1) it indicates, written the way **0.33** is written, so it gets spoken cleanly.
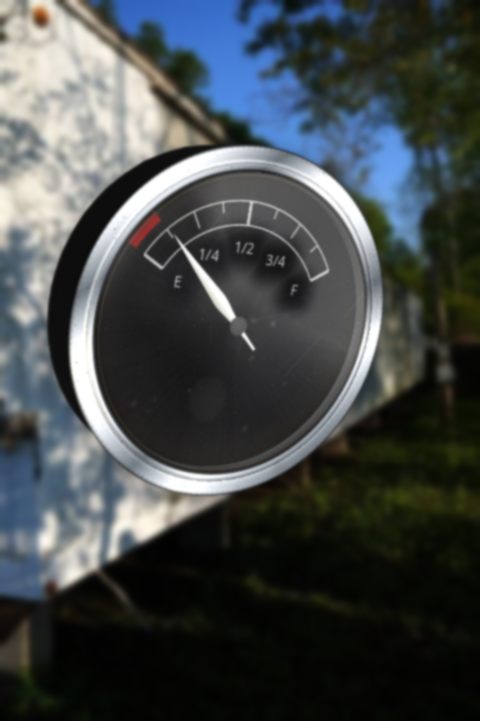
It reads **0.125**
